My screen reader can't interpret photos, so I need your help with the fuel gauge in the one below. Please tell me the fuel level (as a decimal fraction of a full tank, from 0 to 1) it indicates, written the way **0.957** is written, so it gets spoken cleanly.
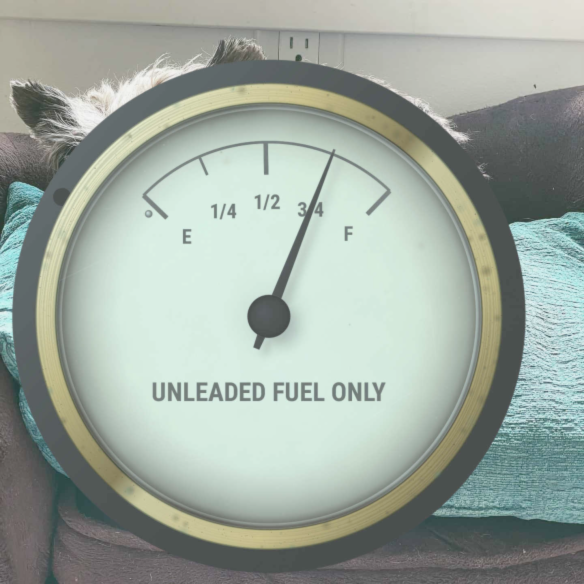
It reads **0.75**
